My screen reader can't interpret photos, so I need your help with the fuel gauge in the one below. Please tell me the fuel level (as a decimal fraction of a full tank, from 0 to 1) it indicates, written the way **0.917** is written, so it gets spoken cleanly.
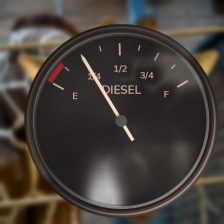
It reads **0.25**
